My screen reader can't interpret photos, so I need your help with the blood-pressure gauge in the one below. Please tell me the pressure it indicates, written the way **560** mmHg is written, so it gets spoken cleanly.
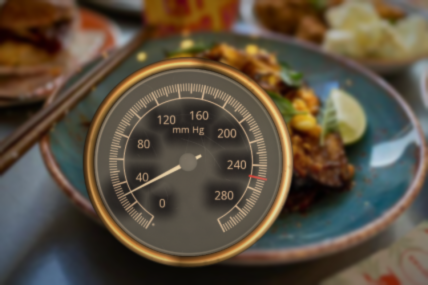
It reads **30** mmHg
